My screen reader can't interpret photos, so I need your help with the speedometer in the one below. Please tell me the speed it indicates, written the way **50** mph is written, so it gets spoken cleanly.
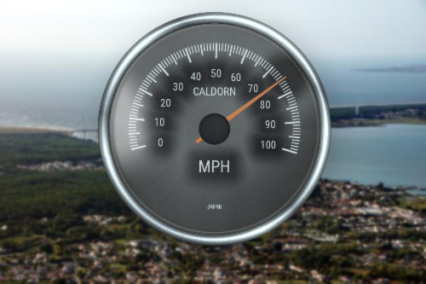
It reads **75** mph
